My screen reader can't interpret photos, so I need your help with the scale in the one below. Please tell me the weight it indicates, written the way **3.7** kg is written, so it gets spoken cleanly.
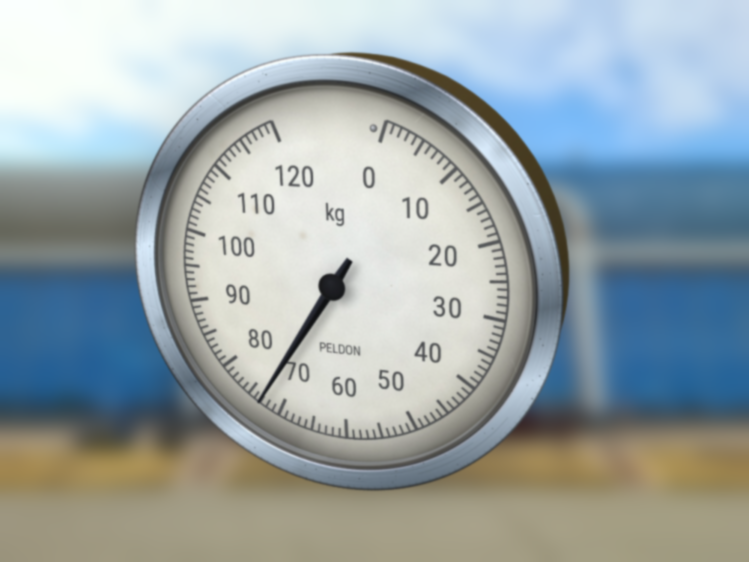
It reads **73** kg
